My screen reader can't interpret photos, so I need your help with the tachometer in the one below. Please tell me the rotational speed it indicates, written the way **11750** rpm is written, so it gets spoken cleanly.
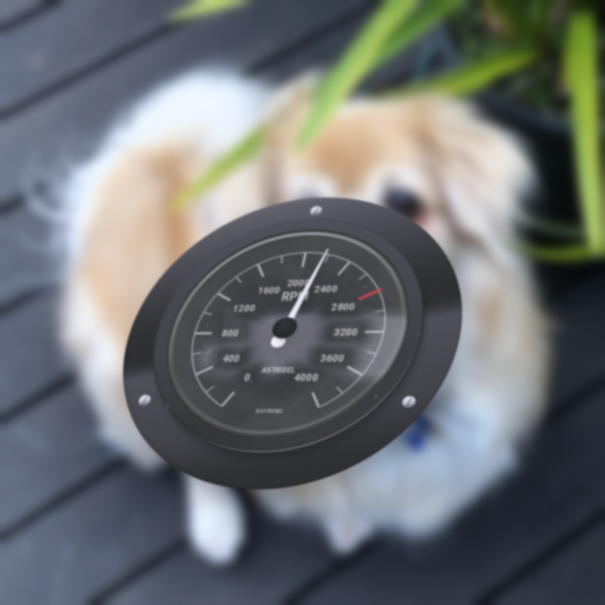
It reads **2200** rpm
